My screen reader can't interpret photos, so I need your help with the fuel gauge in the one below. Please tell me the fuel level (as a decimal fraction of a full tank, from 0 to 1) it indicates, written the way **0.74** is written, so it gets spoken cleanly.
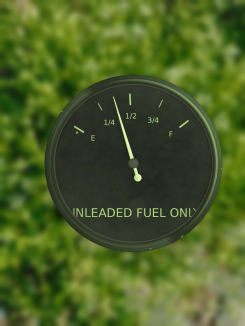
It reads **0.375**
